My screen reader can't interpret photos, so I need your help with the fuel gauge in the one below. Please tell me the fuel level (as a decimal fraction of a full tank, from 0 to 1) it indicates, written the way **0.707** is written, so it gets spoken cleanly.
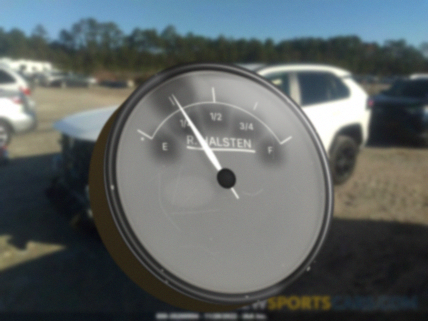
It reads **0.25**
